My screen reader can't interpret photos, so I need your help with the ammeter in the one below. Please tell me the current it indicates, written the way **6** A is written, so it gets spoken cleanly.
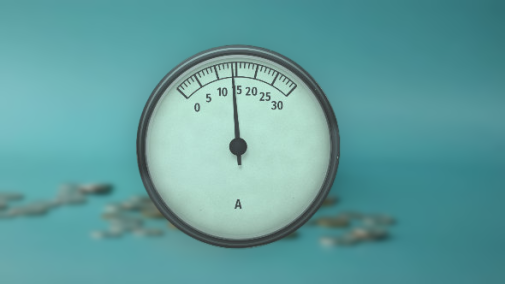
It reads **14** A
